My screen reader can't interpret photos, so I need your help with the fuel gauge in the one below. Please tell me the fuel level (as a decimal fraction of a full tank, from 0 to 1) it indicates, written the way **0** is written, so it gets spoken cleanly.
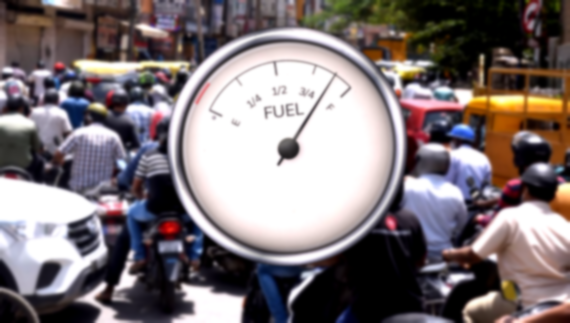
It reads **0.875**
